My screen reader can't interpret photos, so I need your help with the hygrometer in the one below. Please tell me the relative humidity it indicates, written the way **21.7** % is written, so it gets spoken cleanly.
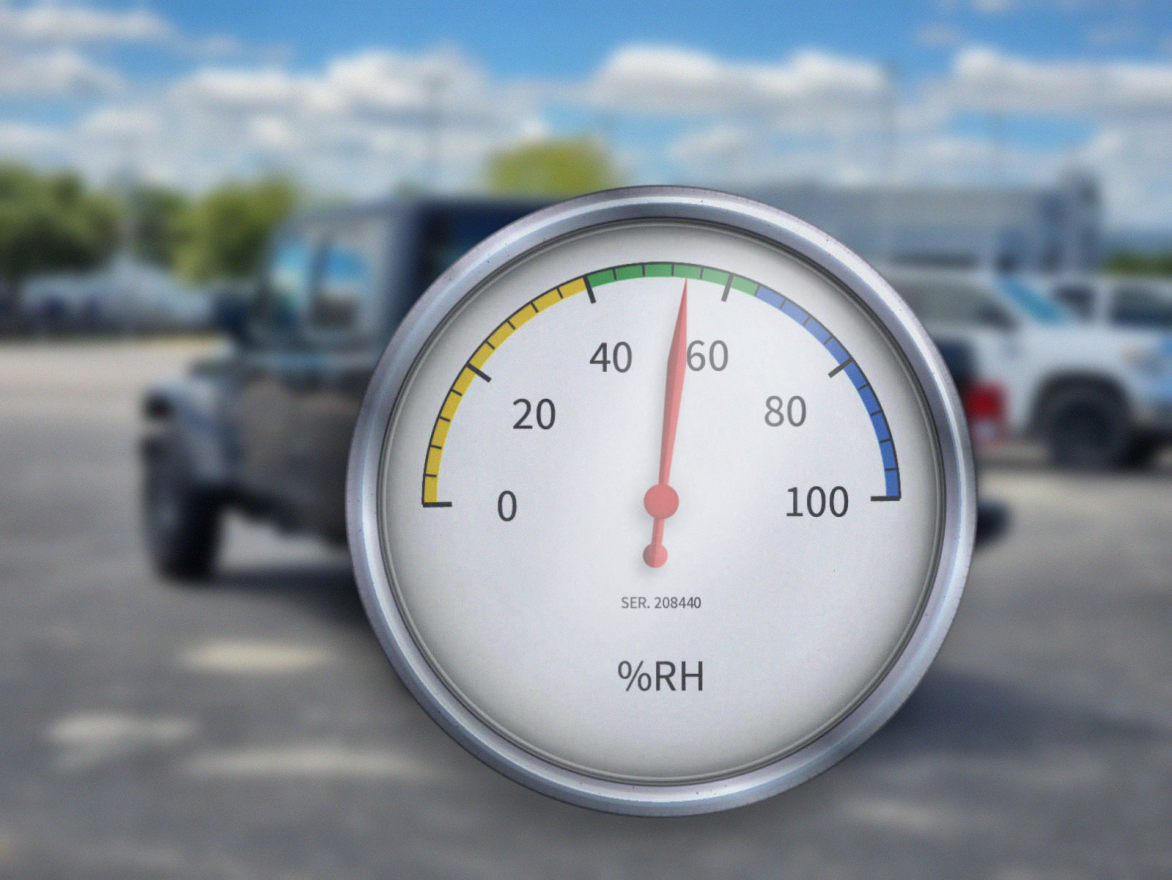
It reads **54** %
